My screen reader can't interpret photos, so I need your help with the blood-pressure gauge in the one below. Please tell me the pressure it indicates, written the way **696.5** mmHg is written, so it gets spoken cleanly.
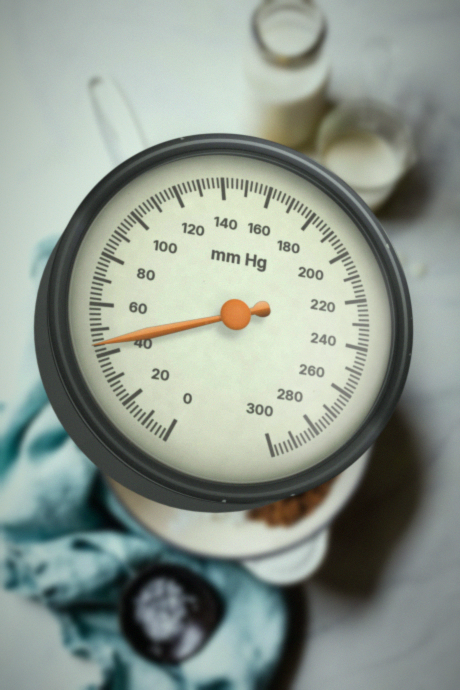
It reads **44** mmHg
